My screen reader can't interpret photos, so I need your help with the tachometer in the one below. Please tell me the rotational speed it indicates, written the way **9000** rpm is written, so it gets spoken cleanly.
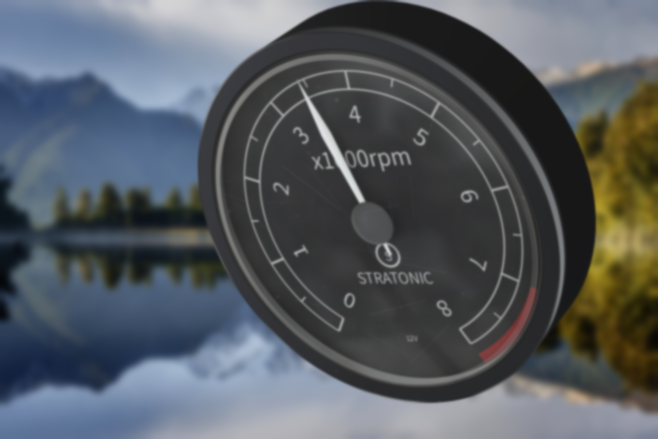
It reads **3500** rpm
